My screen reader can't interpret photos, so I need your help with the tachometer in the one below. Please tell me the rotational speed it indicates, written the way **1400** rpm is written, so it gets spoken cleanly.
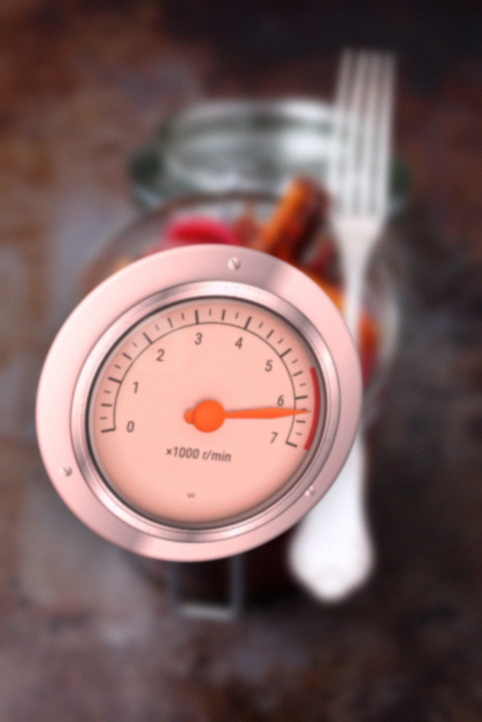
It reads **6250** rpm
